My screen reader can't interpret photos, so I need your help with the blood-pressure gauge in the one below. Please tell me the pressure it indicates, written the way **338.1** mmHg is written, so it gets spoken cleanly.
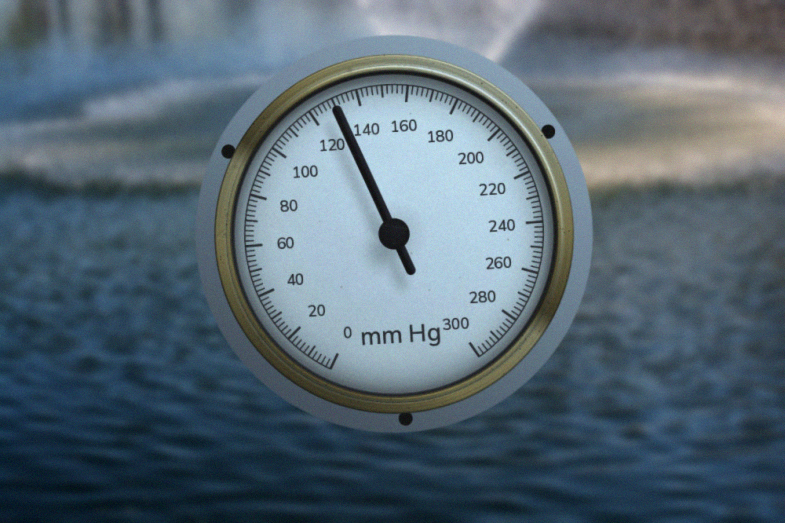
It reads **130** mmHg
